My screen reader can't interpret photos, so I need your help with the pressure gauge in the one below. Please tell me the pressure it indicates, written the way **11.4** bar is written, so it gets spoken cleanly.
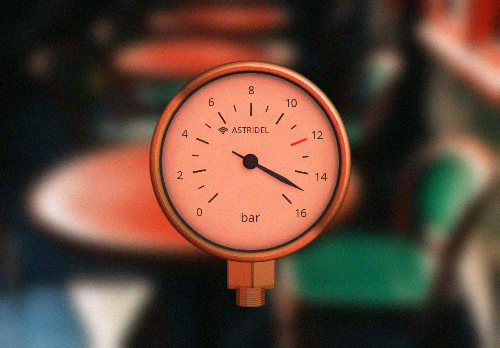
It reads **15** bar
